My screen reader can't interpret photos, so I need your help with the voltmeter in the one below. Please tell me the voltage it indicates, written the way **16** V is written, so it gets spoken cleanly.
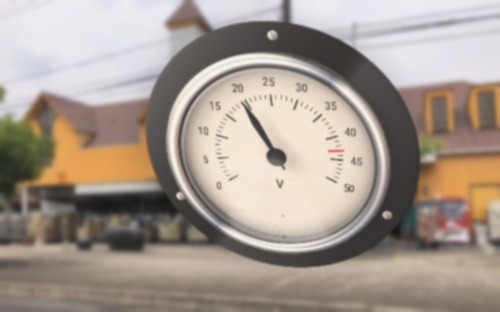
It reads **20** V
